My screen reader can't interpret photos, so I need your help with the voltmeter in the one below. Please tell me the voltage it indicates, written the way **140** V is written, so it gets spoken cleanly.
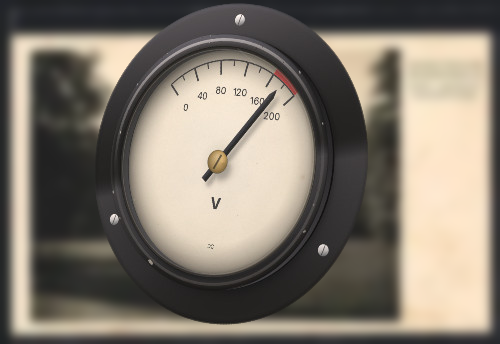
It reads **180** V
